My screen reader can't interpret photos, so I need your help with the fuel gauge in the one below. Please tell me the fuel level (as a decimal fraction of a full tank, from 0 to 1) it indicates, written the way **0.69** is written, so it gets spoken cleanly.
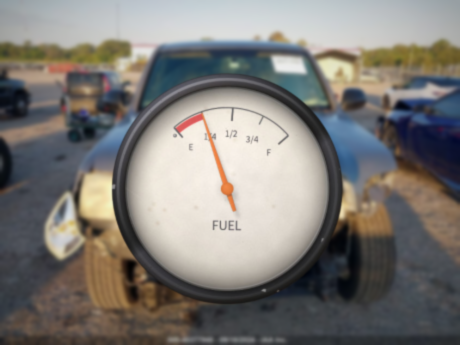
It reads **0.25**
